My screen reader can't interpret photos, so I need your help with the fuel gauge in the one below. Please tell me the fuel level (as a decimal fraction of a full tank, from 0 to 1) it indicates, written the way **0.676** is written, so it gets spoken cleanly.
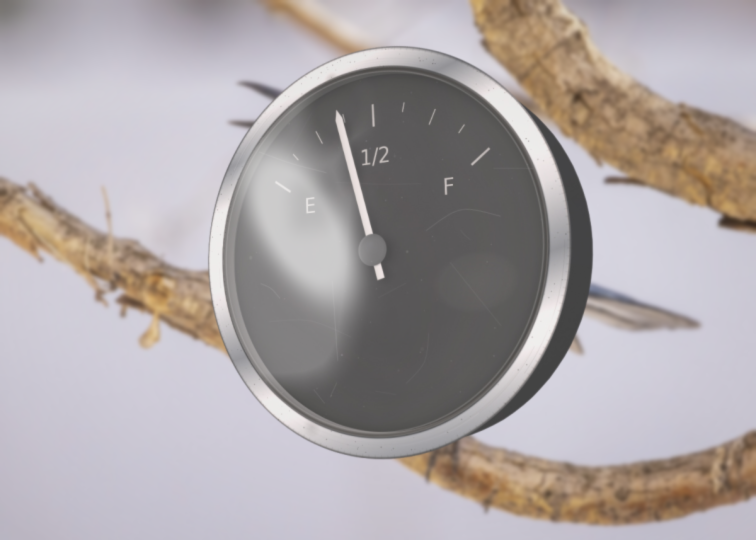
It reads **0.375**
